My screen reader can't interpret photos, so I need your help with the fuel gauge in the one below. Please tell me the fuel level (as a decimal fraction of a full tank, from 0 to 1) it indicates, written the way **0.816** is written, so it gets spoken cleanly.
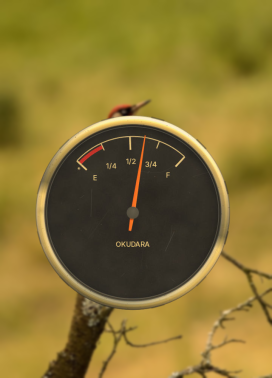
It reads **0.625**
